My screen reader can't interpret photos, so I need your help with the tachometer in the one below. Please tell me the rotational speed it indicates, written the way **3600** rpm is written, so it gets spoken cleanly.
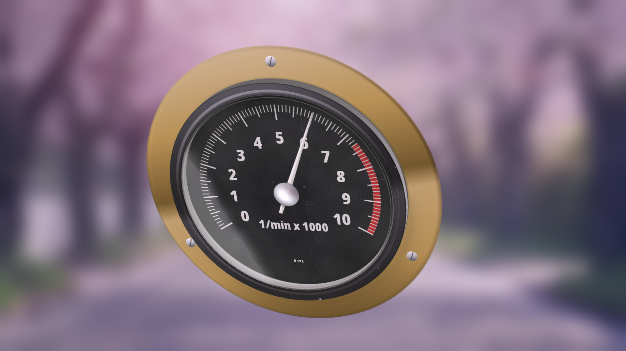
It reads **6000** rpm
